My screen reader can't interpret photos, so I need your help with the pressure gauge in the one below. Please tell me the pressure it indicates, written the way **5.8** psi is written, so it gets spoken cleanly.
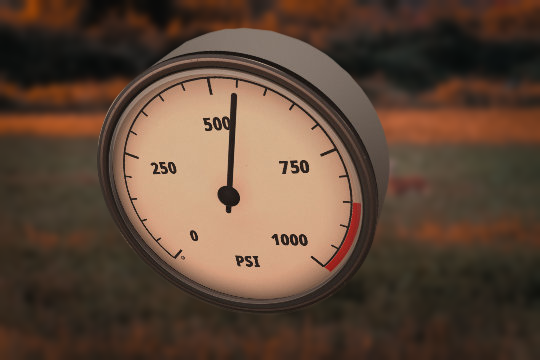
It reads **550** psi
